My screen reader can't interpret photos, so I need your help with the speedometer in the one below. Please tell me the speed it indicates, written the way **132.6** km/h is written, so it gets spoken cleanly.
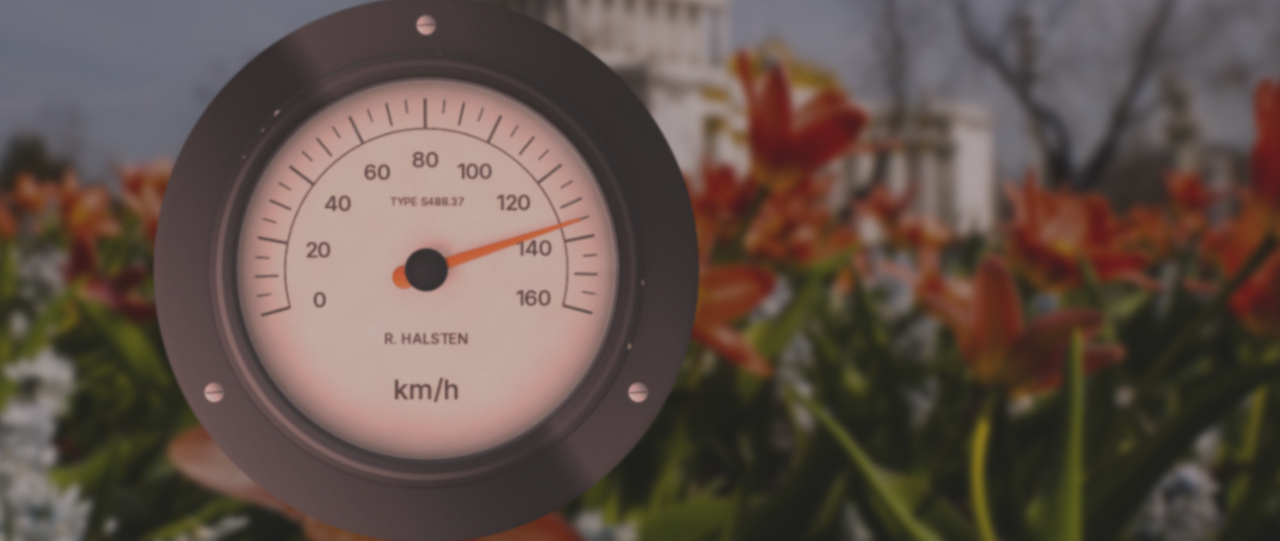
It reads **135** km/h
